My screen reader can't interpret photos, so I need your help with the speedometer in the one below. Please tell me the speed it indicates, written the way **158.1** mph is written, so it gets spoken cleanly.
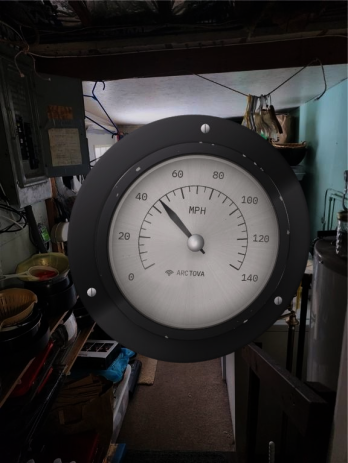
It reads **45** mph
